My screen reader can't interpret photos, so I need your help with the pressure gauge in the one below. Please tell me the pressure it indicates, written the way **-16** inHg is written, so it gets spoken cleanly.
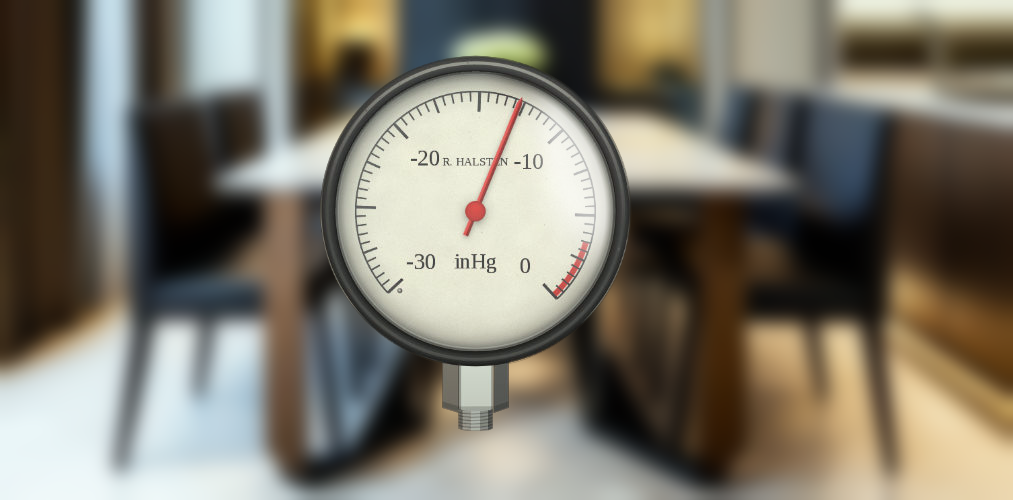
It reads **-12.75** inHg
